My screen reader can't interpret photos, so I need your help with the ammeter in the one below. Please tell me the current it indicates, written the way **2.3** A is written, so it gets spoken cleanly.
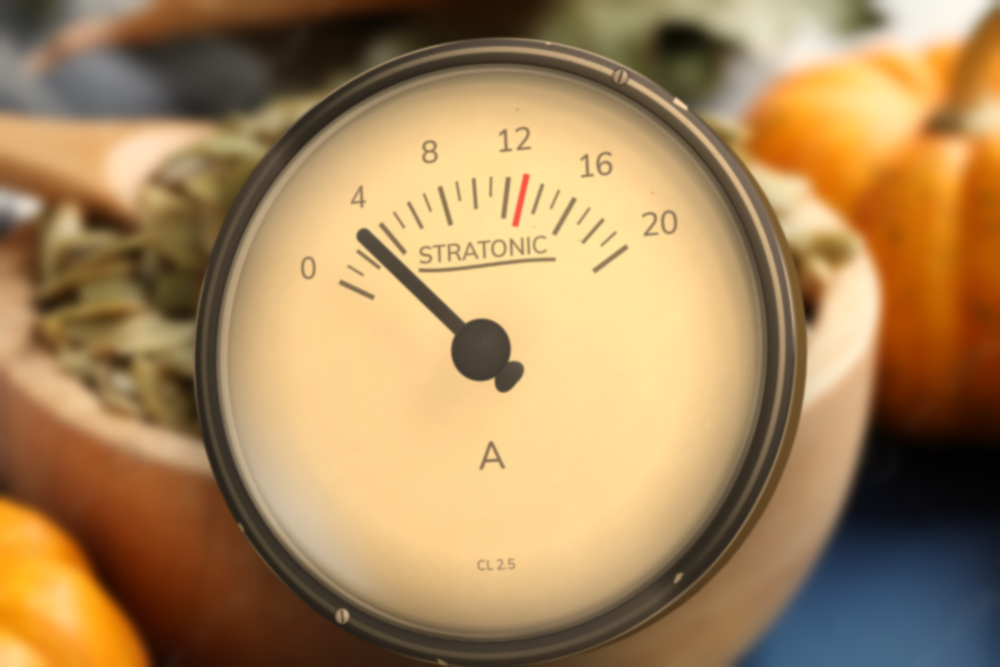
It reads **3** A
